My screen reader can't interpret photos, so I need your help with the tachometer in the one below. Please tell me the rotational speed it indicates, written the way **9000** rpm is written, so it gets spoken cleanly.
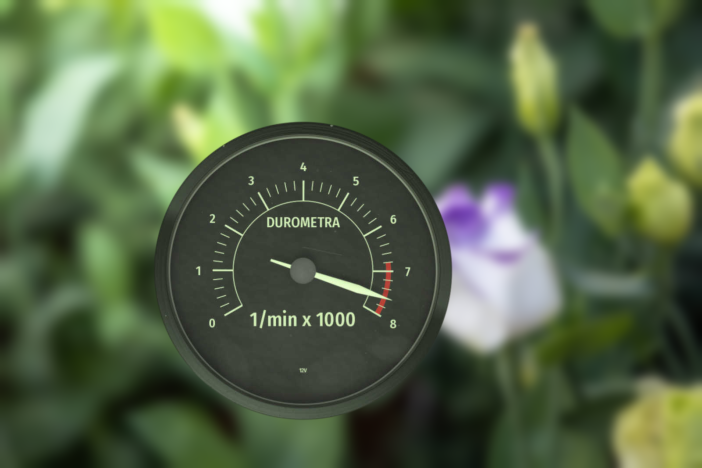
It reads **7600** rpm
